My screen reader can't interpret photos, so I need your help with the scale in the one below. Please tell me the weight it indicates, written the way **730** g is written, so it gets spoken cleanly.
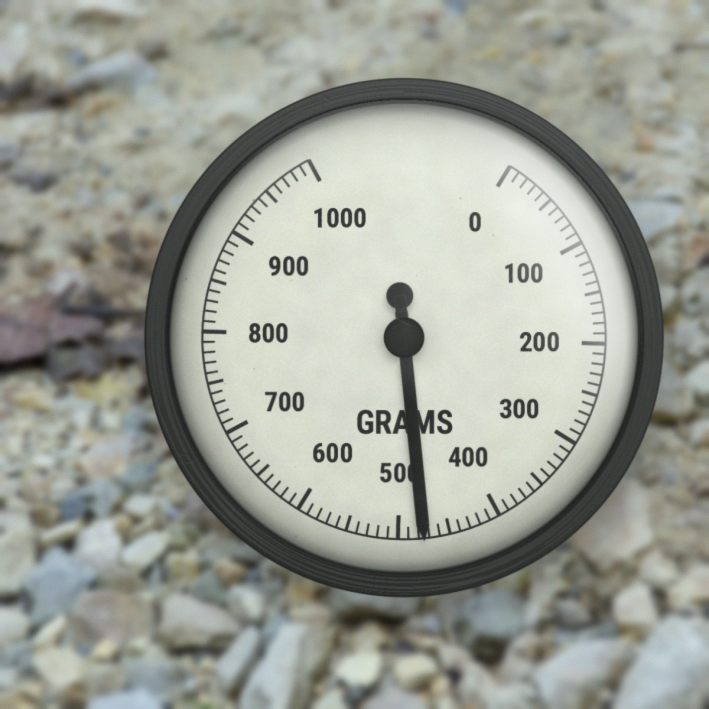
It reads **475** g
